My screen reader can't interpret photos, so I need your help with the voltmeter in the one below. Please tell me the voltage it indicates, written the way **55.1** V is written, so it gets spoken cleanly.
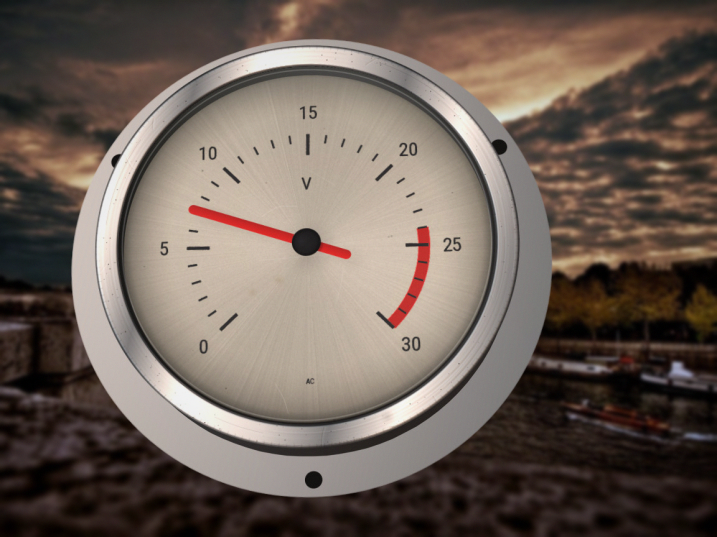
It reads **7** V
